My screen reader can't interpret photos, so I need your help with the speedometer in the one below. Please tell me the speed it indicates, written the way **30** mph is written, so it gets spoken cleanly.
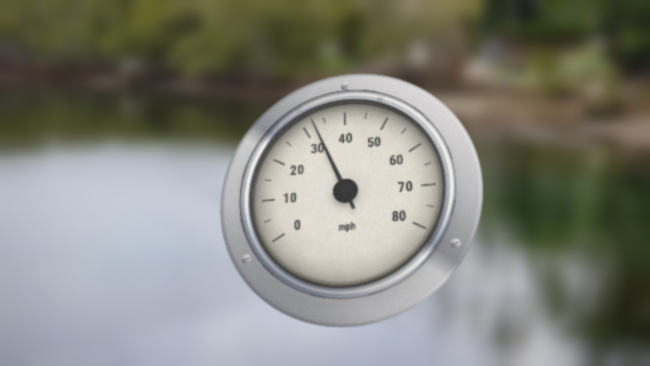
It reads **32.5** mph
